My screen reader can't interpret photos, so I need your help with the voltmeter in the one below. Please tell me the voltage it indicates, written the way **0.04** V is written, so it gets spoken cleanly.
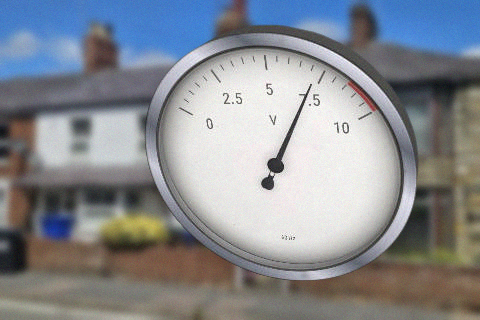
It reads **7.25** V
